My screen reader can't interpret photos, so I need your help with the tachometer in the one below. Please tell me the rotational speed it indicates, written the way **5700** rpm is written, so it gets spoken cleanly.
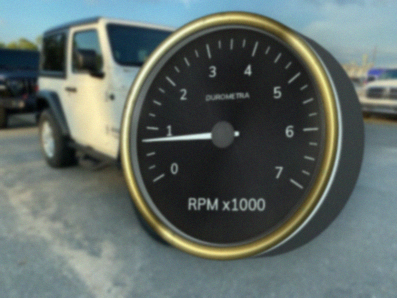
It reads **750** rpm
